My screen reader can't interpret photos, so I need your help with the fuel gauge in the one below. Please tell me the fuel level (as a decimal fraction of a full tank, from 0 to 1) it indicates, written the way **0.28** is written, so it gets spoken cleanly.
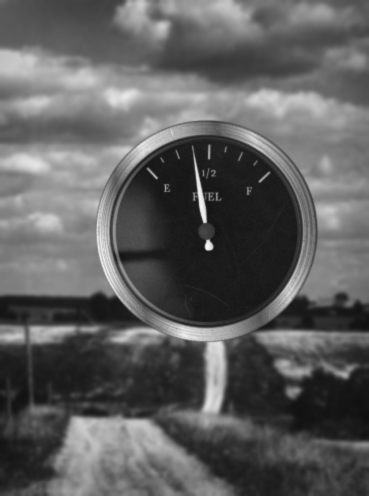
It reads **0.375**
